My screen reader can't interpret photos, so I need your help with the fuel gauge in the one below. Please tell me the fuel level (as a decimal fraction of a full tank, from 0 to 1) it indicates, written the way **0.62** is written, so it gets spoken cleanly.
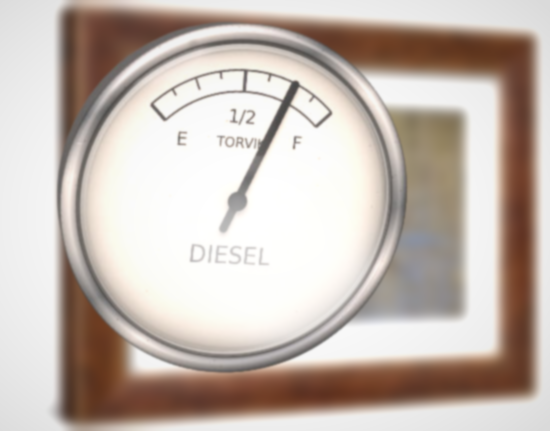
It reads **0.75**
